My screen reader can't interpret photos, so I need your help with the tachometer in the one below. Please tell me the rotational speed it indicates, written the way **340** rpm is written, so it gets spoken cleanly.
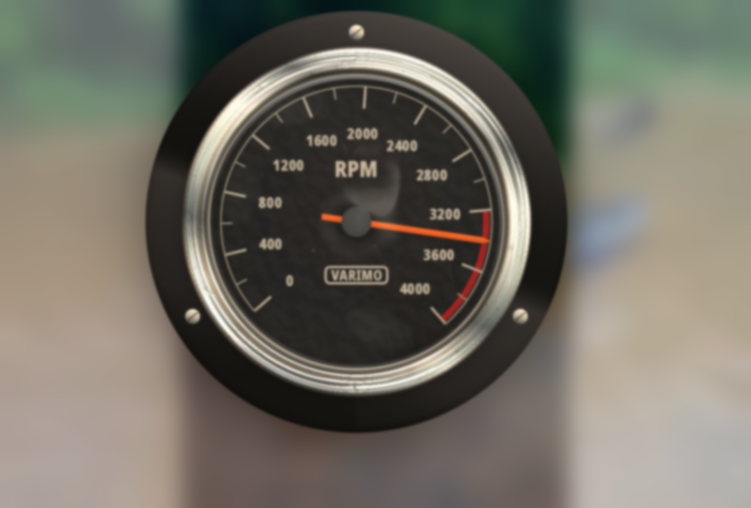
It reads **3400** rpm
